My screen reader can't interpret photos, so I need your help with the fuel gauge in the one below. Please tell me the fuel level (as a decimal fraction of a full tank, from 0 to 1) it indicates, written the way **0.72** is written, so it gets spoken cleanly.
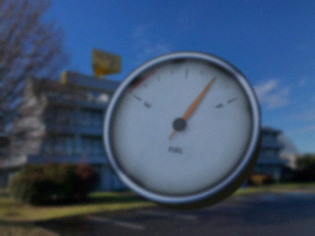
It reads **0.75**
